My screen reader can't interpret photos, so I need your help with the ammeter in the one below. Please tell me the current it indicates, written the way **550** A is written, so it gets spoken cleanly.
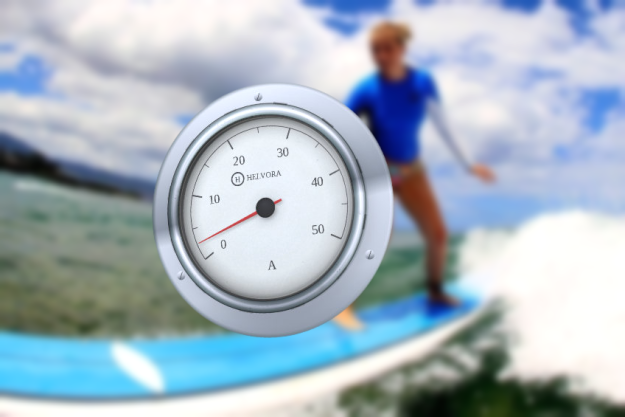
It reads **2.5** A
